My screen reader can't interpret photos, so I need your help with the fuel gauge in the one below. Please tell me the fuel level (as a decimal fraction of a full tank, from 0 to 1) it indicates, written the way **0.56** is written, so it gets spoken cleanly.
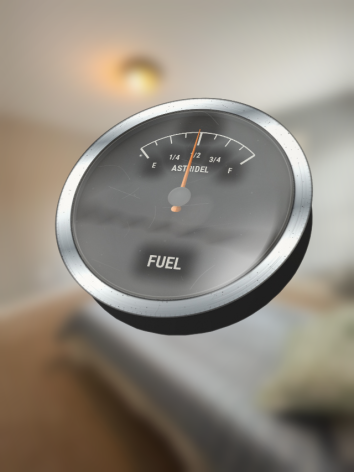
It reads **0.5**
